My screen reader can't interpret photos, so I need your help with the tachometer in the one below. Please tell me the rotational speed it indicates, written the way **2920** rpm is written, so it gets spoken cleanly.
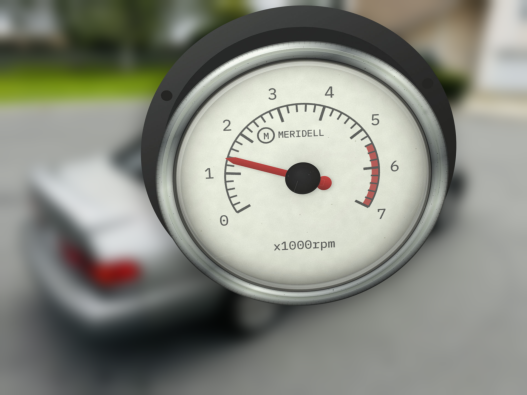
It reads **1400** rpm
